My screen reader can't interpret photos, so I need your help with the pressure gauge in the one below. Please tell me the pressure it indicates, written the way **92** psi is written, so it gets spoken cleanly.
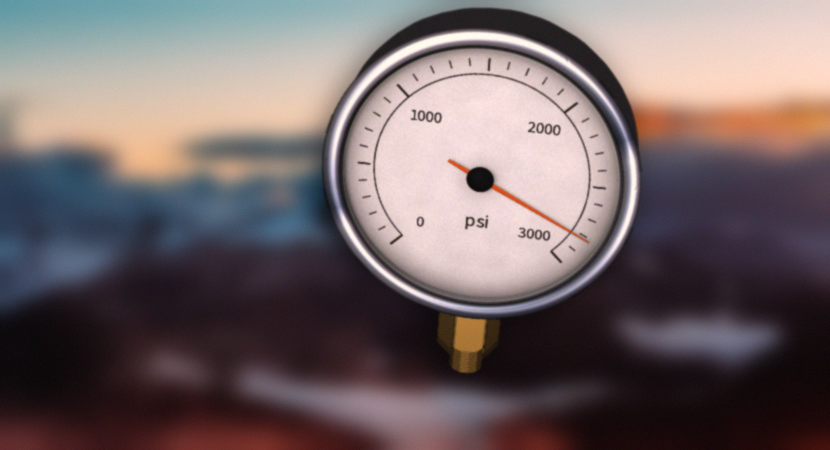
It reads **2800** psi
